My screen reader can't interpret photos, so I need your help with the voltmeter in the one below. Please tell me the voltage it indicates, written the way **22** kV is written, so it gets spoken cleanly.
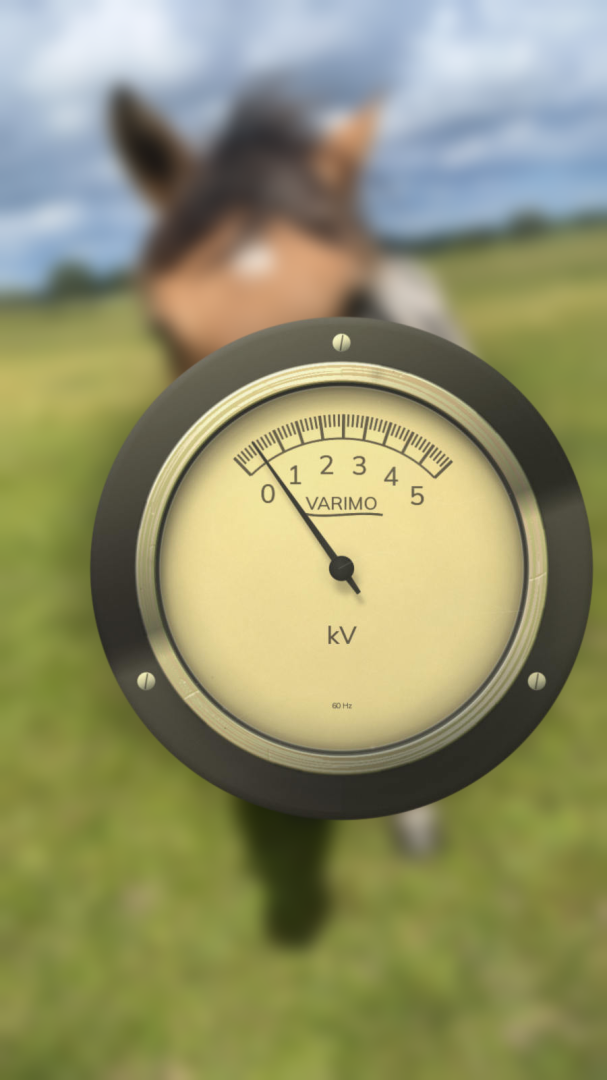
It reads **0.5** kV
